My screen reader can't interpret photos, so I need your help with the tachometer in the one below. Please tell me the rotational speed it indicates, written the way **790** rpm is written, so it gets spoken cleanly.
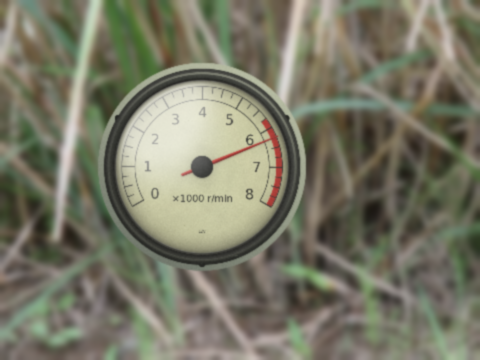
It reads **6250** rpm
